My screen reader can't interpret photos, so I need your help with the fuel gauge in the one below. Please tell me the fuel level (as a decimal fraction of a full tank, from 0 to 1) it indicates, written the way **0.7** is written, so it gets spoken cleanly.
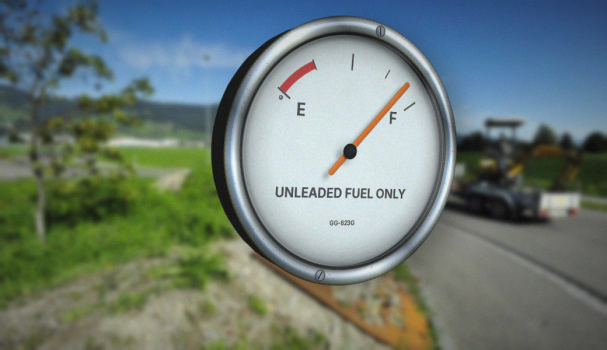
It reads **0.875**
